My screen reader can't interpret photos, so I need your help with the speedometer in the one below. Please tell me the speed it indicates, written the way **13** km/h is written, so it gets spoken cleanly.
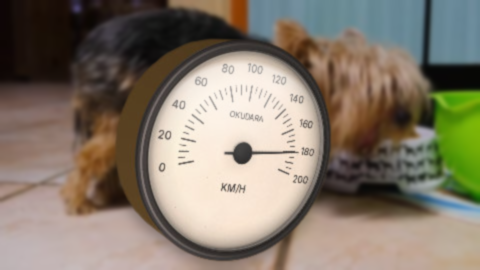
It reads **180** km/h
